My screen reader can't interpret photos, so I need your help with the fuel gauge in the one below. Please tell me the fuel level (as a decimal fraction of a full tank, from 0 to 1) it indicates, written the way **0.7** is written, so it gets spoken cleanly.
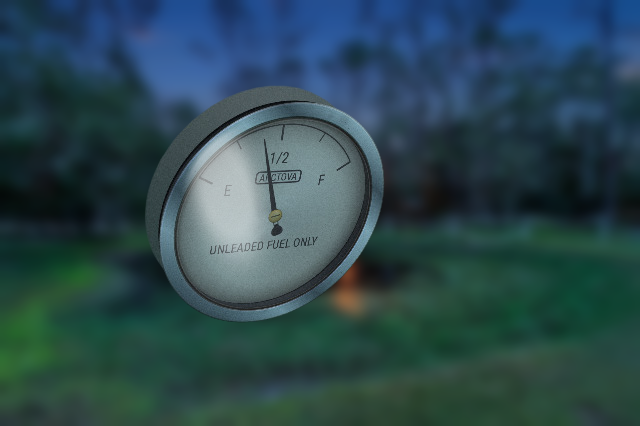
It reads **0.375**
